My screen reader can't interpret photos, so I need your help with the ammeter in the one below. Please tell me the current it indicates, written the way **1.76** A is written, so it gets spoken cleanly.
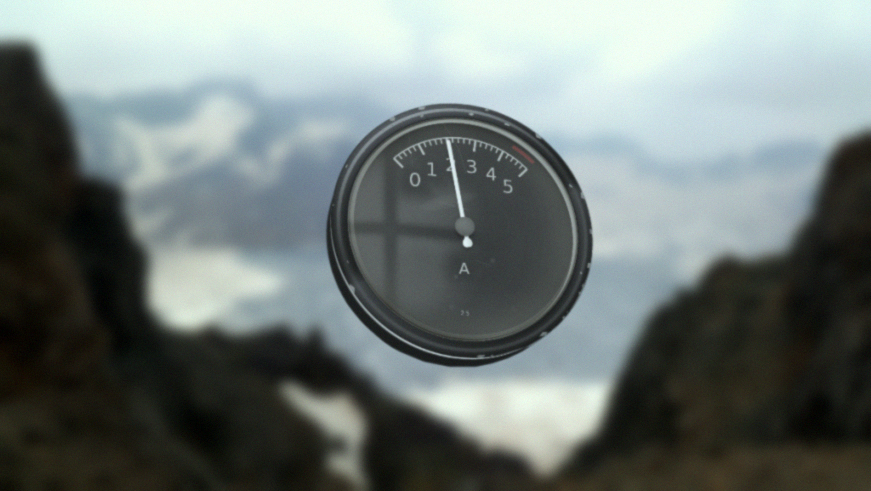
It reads **2** A
